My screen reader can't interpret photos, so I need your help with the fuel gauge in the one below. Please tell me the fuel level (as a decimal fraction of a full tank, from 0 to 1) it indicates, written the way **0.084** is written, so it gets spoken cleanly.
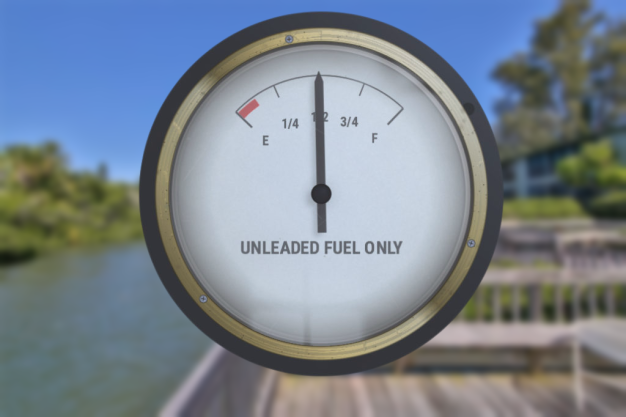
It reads **0.5**
